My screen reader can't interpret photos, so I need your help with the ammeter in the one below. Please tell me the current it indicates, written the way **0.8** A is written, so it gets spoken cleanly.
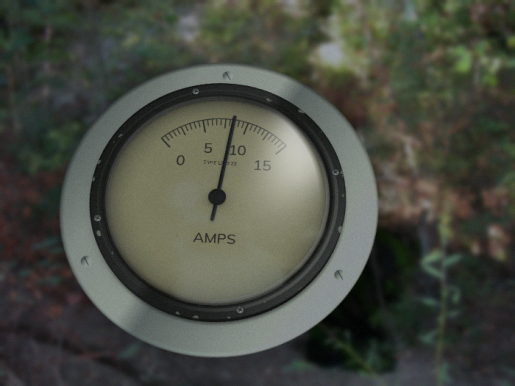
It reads **8.5** A
